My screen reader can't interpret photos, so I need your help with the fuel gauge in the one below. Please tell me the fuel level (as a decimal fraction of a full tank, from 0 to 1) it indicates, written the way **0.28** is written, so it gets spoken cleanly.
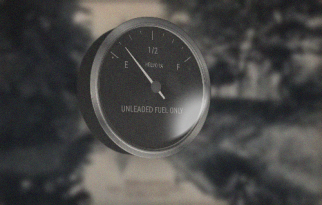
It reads **0.125**
